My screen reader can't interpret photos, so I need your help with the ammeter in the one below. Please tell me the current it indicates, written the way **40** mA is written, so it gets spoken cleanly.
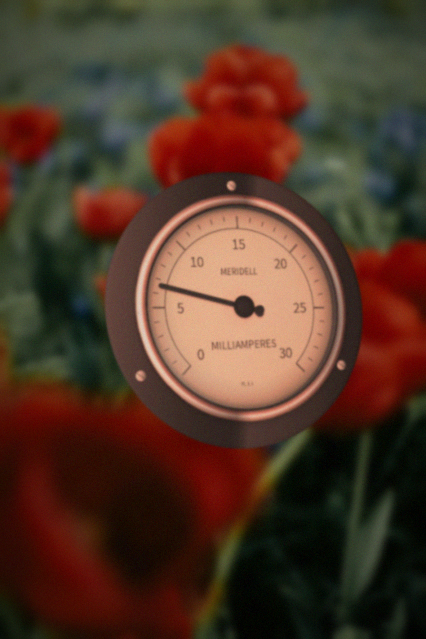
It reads **6.5** mA
